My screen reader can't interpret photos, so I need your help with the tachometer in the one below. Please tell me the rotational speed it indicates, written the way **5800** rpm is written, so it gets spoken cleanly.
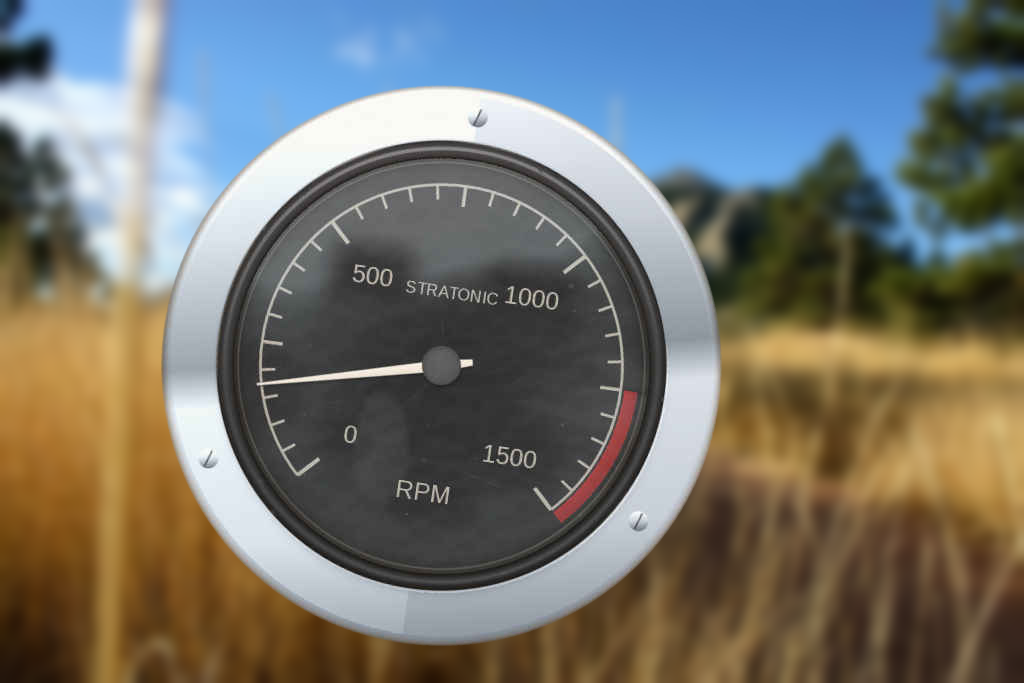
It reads **175** rpm
